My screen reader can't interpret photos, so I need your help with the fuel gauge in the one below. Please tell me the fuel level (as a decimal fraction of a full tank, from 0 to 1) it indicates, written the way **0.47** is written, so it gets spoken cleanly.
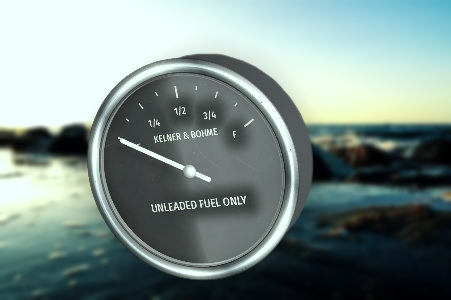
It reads **0**
